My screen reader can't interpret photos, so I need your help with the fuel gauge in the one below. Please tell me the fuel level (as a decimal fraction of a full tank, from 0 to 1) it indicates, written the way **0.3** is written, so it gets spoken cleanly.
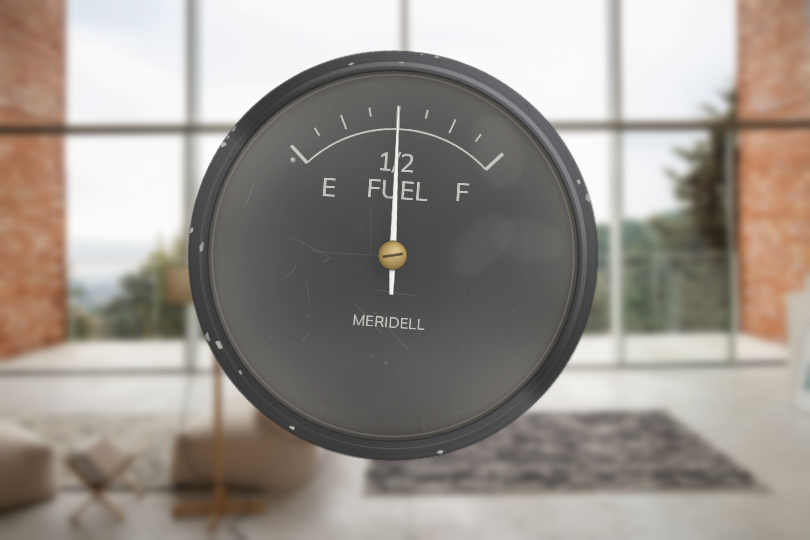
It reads **0.5**
